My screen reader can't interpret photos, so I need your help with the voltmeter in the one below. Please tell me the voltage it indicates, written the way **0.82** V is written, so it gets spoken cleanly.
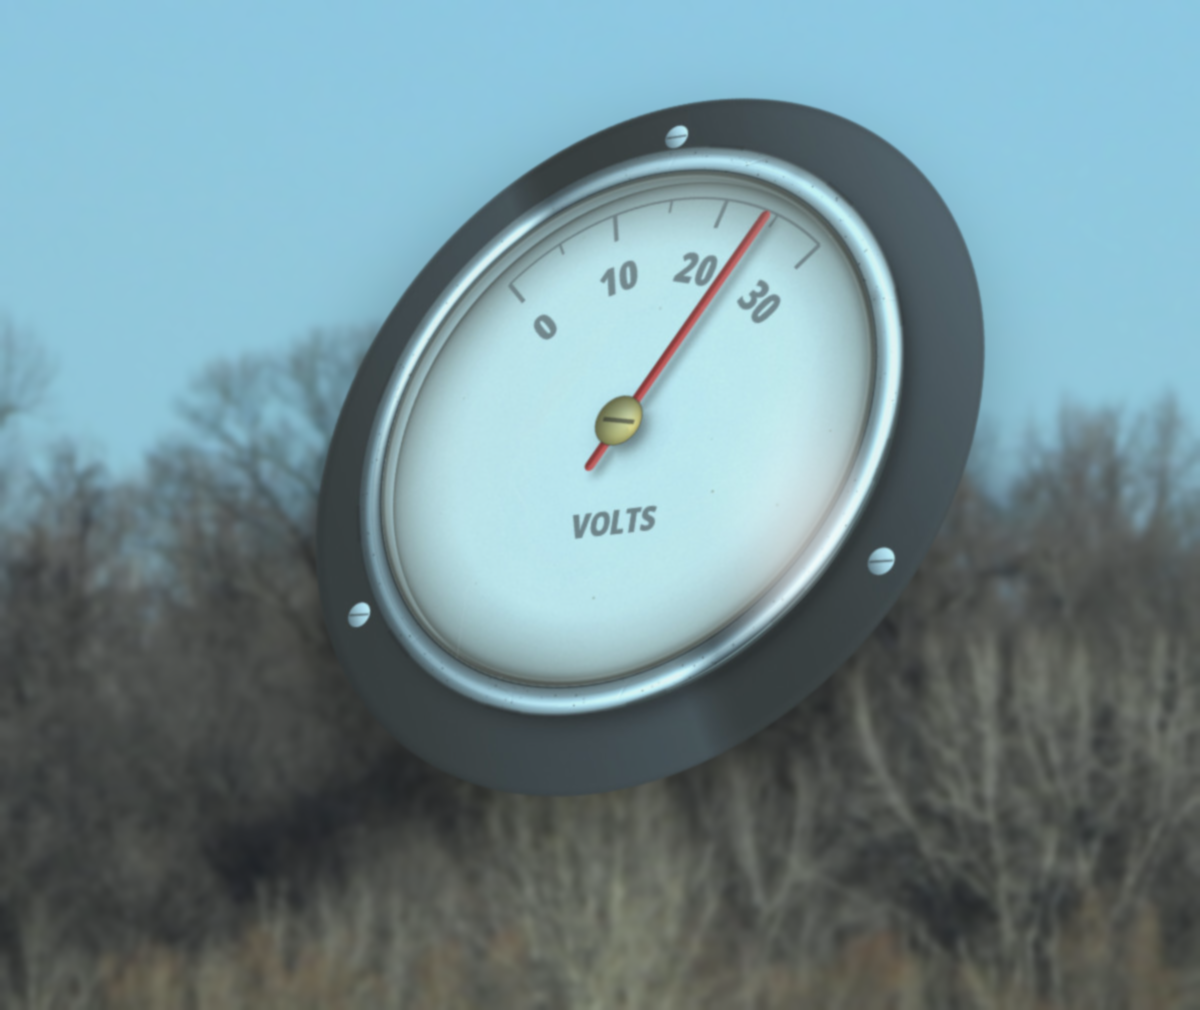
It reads **25** V
